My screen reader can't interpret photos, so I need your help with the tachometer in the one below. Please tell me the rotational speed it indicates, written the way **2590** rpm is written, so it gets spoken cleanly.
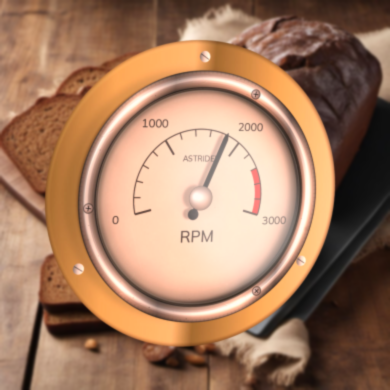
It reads **1800** rpm
